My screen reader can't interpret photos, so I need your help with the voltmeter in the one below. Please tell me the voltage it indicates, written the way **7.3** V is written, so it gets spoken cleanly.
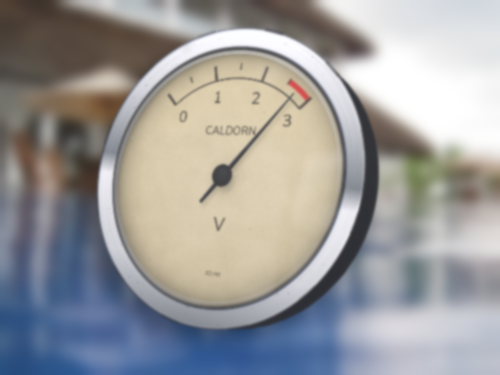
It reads **2.75** V
